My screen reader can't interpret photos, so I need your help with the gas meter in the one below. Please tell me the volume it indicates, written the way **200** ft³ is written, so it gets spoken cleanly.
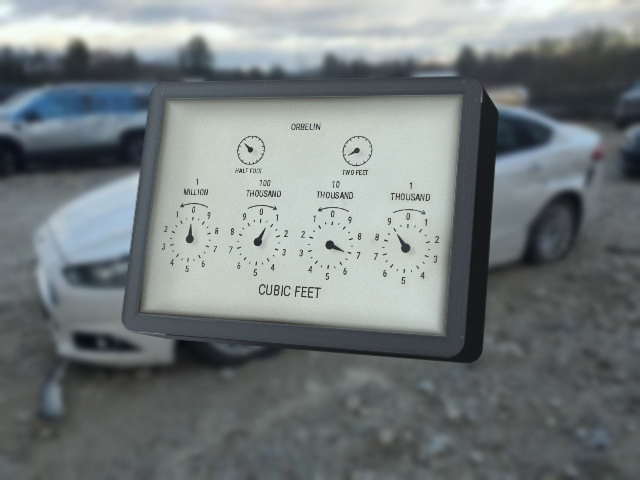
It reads **6900** ft³
